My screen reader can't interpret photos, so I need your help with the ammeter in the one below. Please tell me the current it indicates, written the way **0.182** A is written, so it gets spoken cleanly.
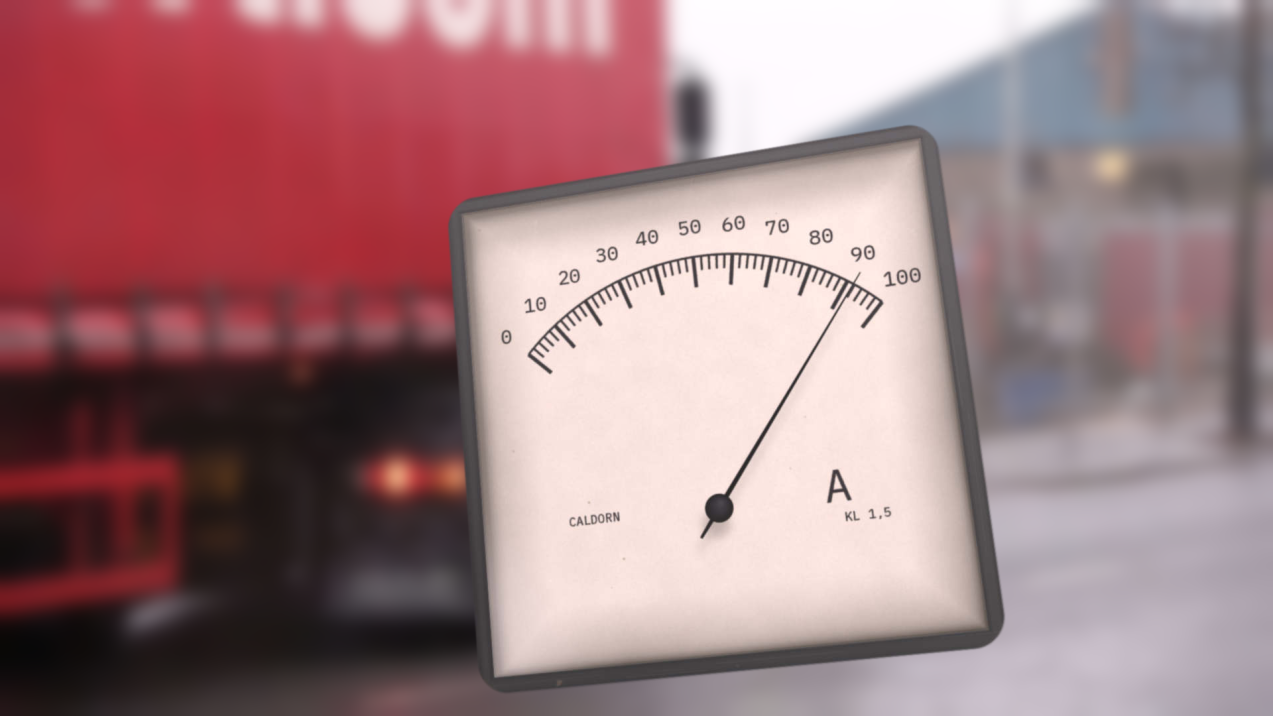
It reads **92** A
